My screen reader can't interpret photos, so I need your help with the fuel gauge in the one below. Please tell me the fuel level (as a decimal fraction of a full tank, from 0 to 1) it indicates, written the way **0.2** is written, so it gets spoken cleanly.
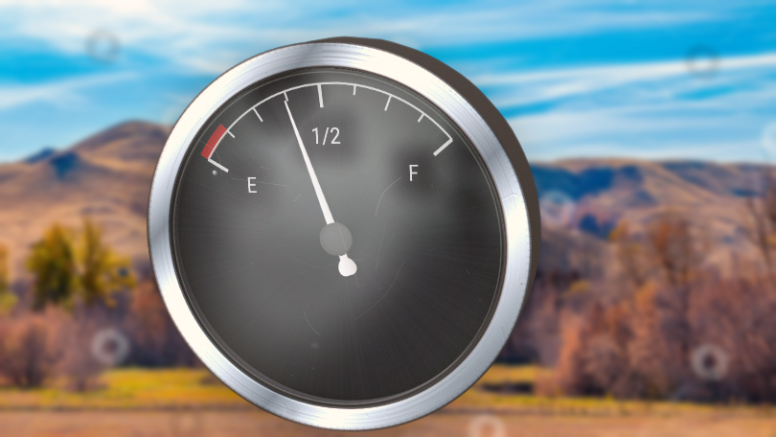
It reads **0.375**
